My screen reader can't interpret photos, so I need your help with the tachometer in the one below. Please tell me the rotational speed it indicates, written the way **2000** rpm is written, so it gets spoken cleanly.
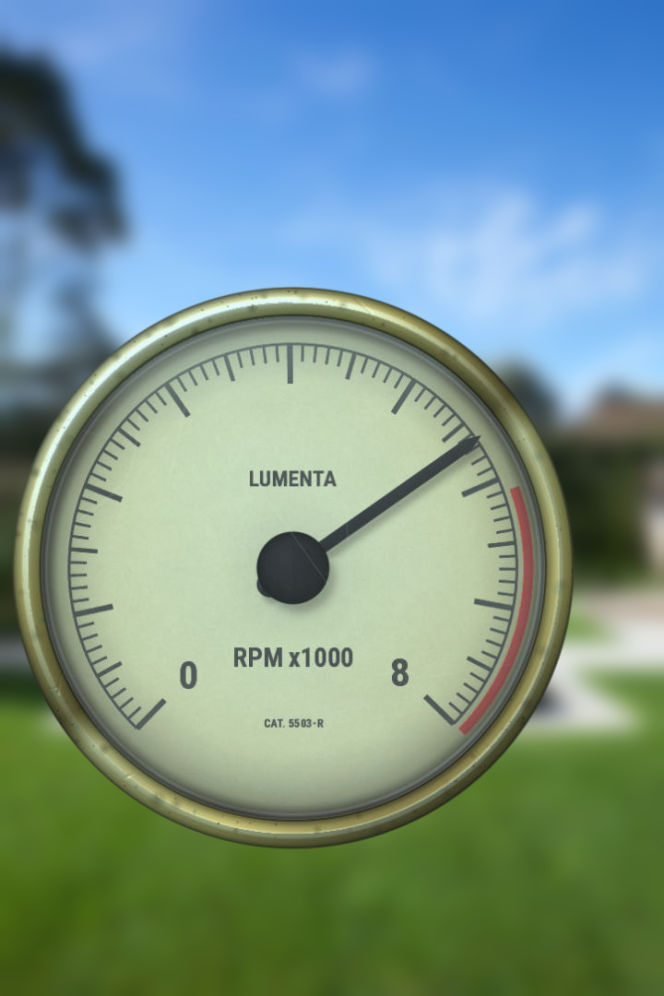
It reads **5650** rpm
